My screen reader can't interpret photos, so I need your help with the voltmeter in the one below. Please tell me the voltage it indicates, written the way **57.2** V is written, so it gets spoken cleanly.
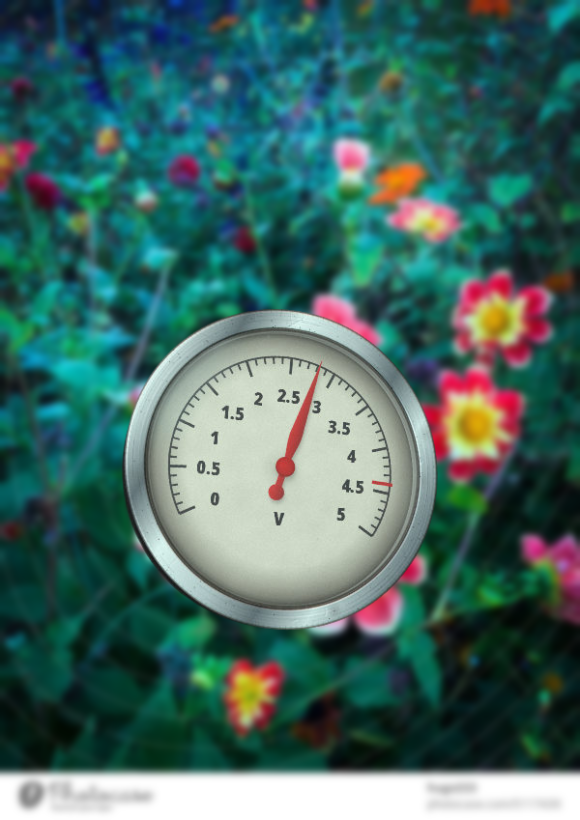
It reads **2.8** V
